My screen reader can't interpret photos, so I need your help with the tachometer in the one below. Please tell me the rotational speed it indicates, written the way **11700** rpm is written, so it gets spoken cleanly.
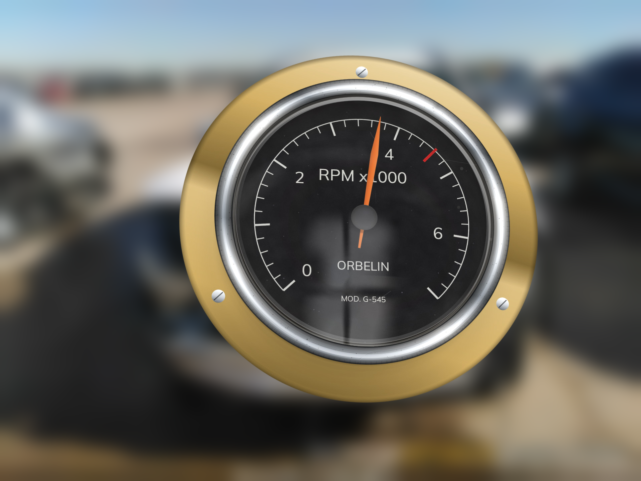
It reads **3700** rpm
